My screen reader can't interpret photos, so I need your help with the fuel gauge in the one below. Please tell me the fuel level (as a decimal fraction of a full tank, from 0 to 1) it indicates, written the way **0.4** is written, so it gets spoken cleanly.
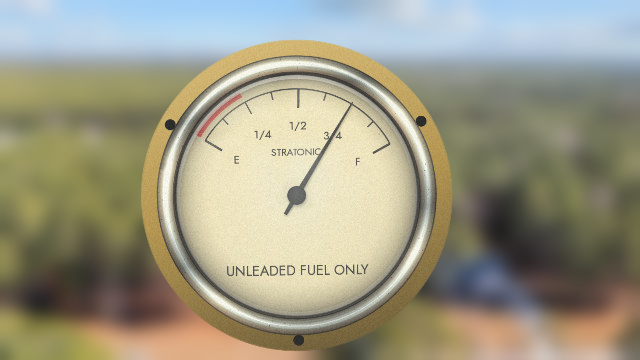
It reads **0.75**
